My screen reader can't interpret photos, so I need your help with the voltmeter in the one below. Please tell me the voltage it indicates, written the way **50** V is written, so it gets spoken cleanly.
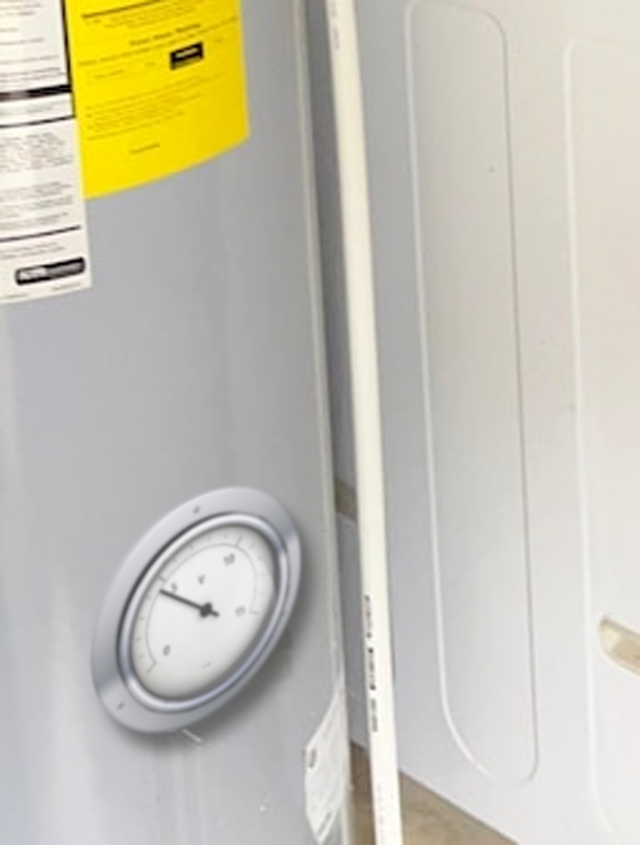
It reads **4.5** V
